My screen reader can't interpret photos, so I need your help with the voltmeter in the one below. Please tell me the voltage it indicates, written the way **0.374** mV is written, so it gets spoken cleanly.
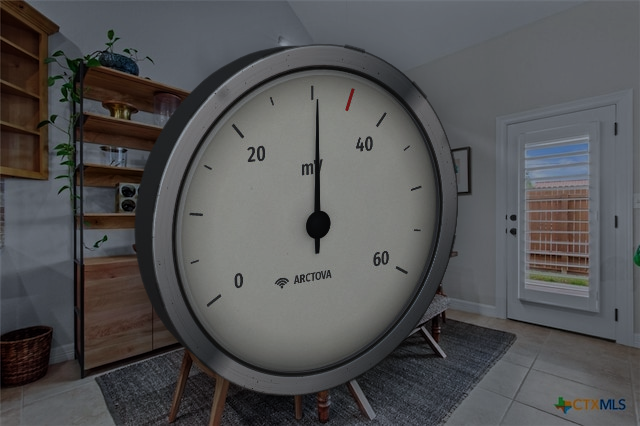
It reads **30** mV
